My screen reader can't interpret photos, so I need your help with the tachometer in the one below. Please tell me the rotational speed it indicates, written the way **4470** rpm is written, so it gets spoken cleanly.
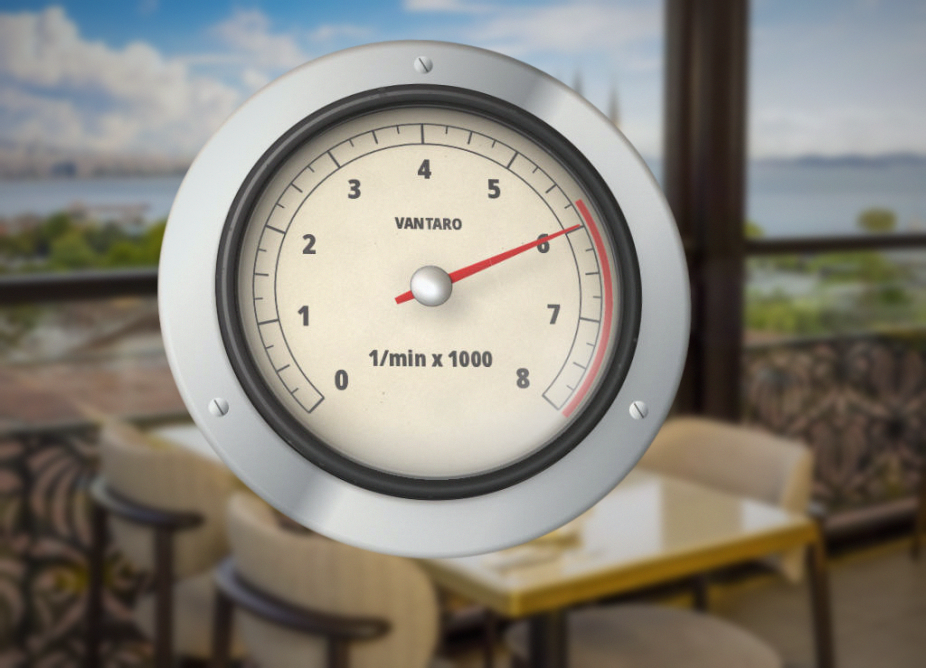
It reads **6000** rpm
